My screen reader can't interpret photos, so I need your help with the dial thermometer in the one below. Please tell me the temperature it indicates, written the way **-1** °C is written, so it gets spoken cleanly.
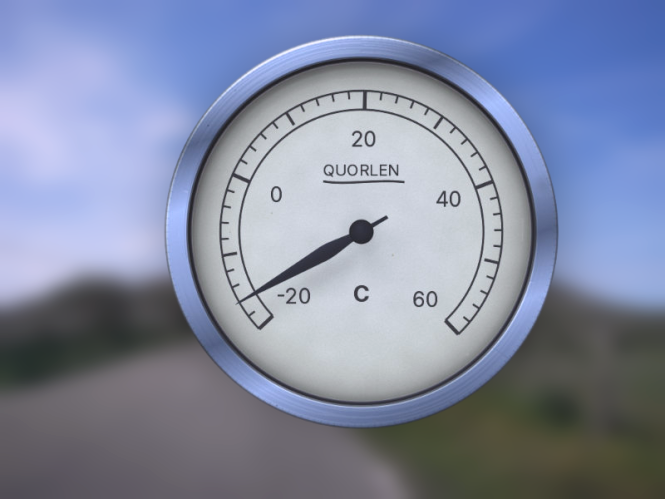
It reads **-16** °C
